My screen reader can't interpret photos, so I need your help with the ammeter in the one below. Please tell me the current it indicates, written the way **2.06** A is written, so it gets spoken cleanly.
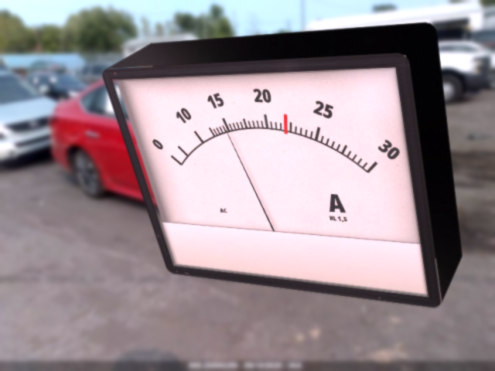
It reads **15** A
